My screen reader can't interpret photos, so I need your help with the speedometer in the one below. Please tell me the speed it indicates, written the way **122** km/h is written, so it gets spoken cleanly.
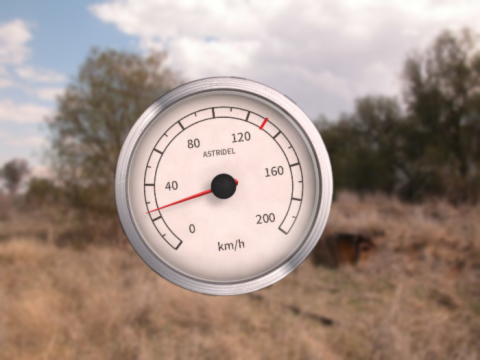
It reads **25** km/h
